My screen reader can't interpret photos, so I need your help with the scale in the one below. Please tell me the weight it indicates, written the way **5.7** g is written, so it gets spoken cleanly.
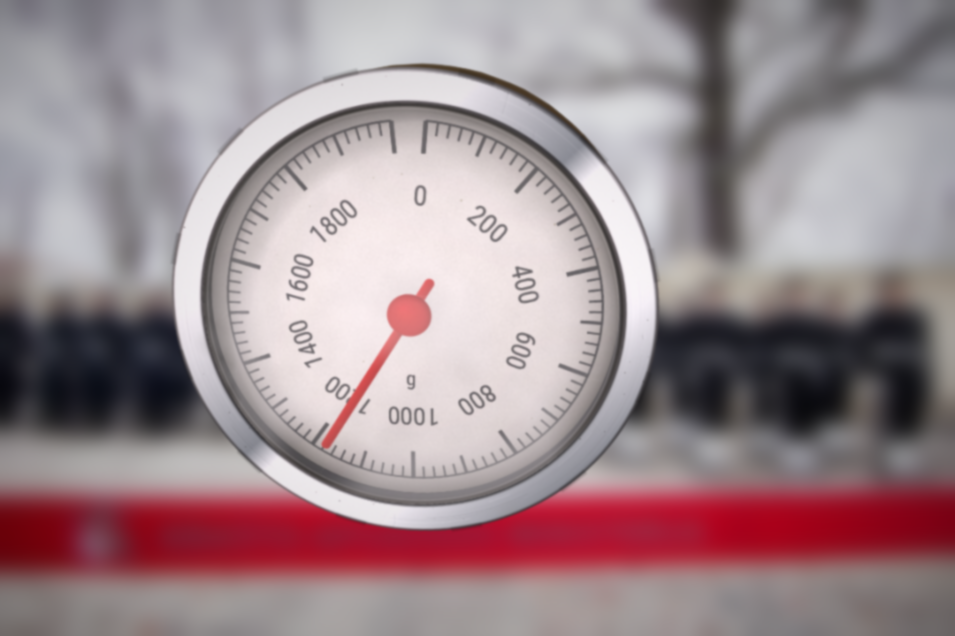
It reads **1180** g
